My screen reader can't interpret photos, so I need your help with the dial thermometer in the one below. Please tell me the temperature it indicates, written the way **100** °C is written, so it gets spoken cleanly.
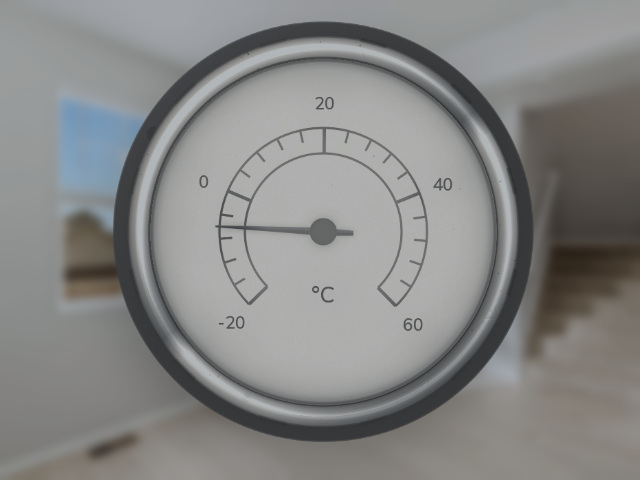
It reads **-6** °C
